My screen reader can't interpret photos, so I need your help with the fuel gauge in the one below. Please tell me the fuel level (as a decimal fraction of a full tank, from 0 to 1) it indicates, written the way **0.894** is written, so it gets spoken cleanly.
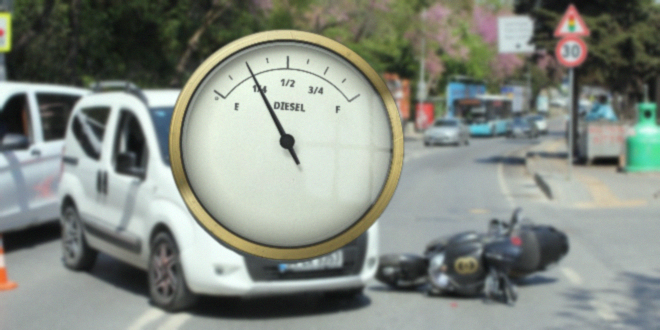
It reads **0.25**
